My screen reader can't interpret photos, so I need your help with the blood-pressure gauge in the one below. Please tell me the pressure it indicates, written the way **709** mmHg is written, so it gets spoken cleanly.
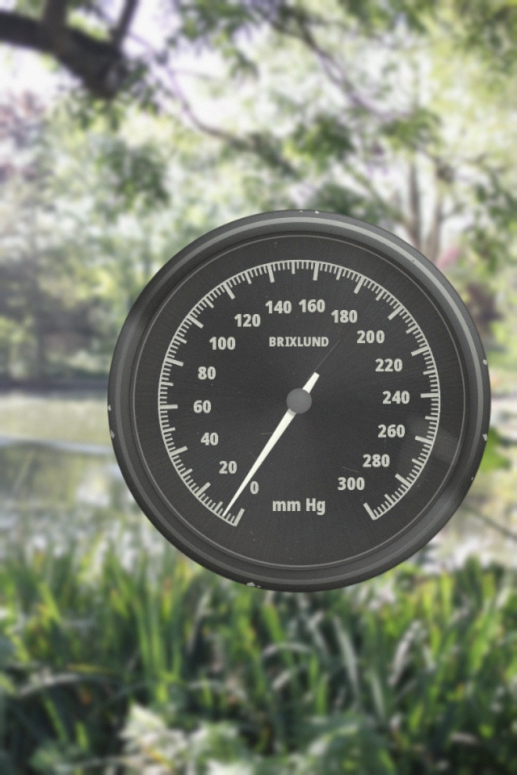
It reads **6** mmHg
